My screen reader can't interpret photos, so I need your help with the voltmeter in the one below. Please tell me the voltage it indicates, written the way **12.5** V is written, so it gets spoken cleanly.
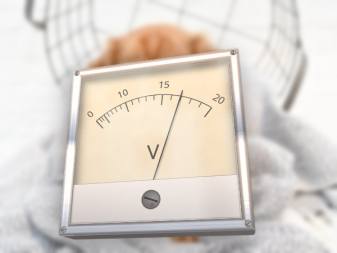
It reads **17** V
